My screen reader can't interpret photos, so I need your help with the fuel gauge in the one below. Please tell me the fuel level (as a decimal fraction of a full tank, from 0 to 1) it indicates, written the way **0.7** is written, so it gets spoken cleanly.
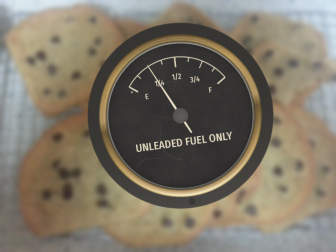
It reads **0.25**
